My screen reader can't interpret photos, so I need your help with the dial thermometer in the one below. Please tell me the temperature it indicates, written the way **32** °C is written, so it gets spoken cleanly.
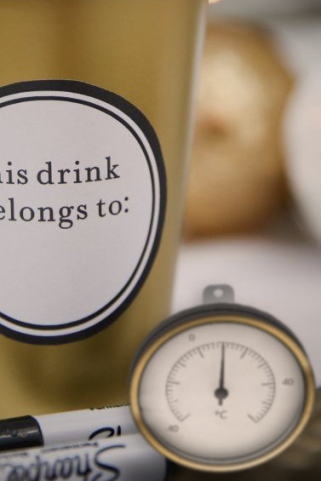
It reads **10** °C
